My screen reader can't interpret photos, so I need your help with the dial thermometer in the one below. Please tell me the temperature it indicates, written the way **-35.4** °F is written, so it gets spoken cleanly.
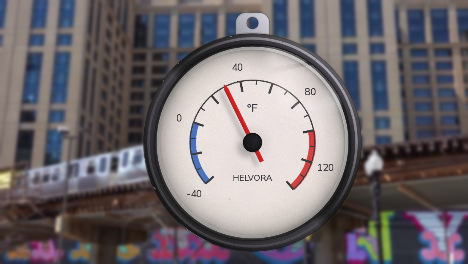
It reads **30** °F
